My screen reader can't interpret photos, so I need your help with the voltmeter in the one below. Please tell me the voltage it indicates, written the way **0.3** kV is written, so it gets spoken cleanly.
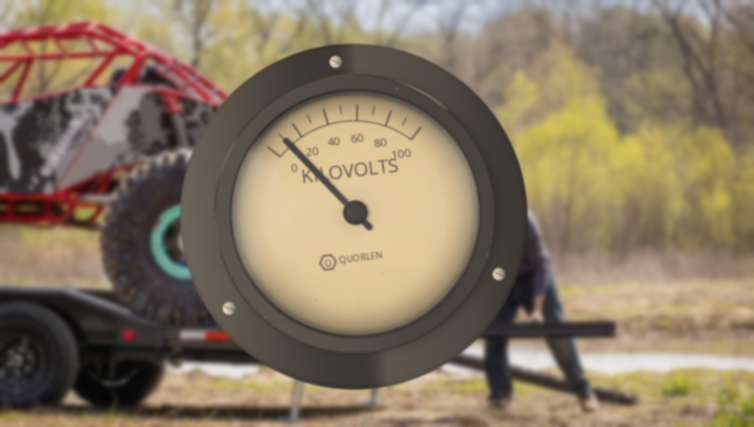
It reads **10** kV
